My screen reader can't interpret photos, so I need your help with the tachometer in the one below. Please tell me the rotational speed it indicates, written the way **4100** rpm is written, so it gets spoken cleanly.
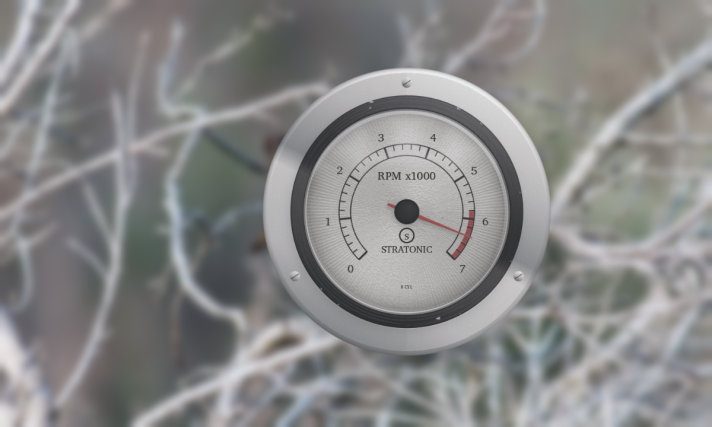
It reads **6400** rpm
